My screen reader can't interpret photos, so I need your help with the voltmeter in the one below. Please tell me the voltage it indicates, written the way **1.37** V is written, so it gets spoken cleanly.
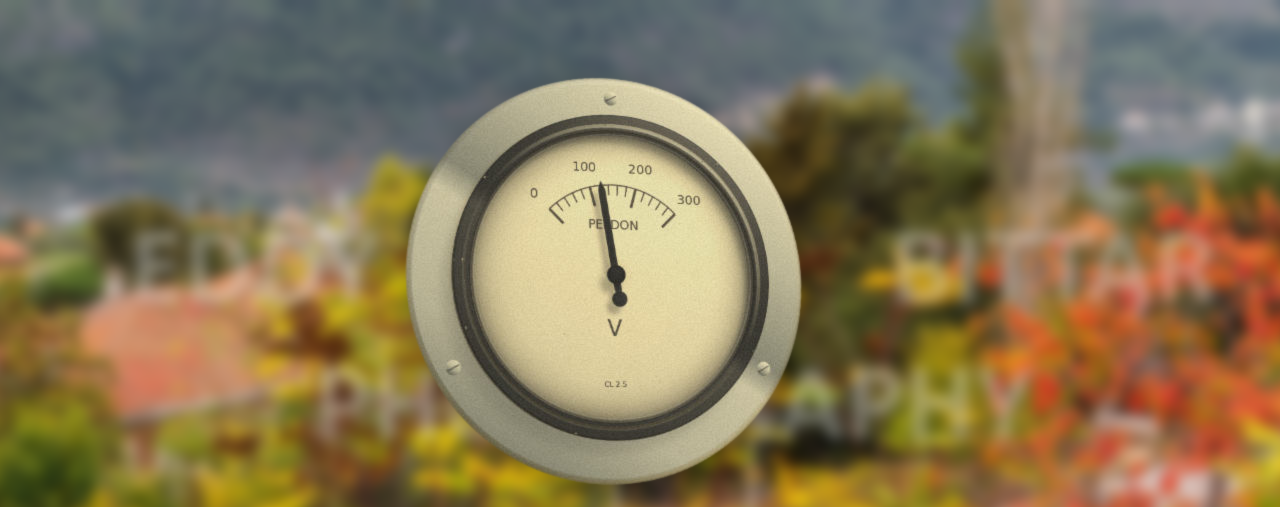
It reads **120** V
